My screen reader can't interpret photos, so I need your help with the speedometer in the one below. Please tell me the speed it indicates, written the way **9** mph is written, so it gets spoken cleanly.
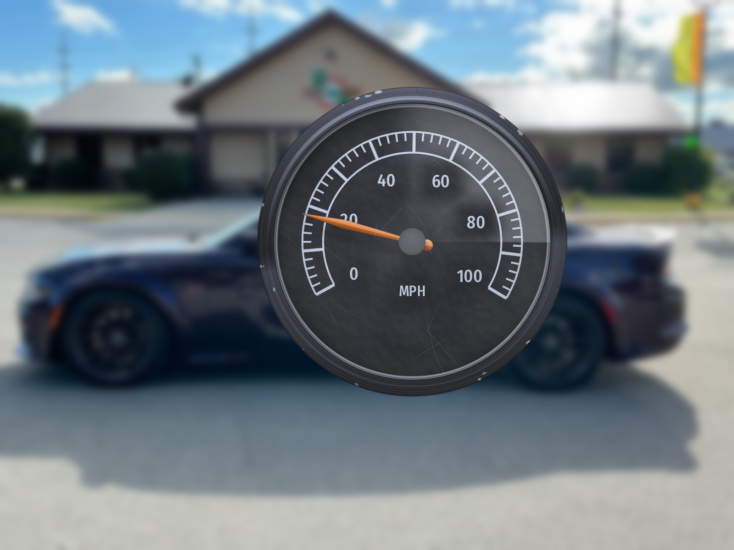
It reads **18** mph
